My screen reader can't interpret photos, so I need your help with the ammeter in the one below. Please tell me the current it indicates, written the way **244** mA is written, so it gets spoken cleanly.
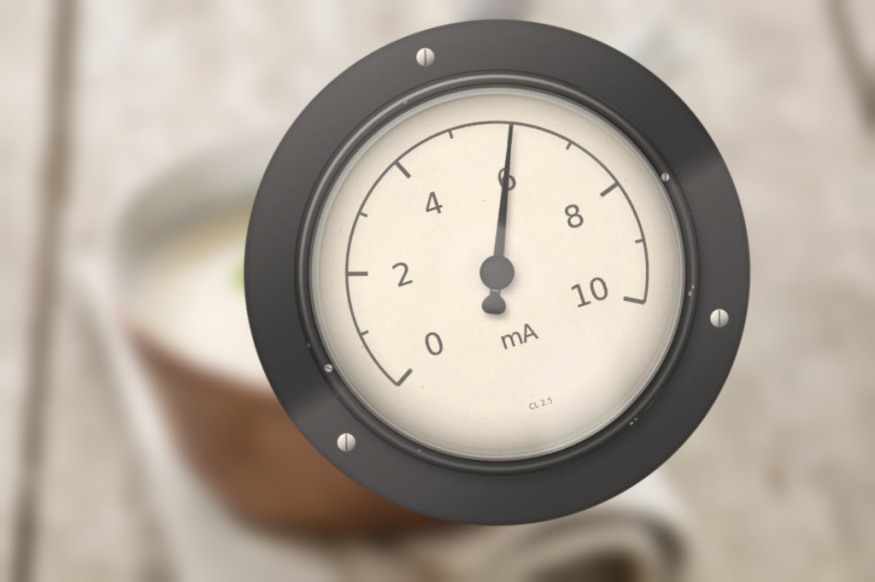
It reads **6** mA
